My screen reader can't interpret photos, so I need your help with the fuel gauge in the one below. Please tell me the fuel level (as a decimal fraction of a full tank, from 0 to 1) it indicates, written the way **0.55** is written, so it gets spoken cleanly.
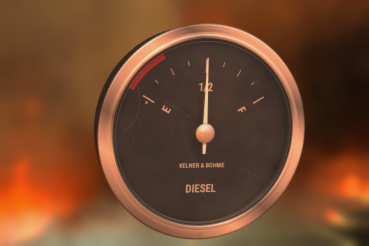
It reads **0.5**
